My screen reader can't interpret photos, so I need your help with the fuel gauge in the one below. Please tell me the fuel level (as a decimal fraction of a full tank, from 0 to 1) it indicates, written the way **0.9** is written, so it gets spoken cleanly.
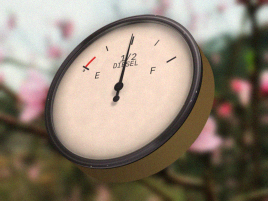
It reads **0.5**
